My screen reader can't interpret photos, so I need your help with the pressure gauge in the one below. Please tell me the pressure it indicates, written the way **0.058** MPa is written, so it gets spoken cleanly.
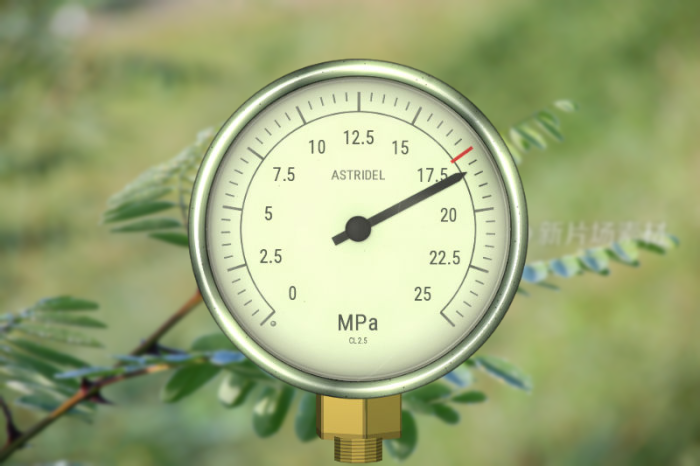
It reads **18.25** MPa
